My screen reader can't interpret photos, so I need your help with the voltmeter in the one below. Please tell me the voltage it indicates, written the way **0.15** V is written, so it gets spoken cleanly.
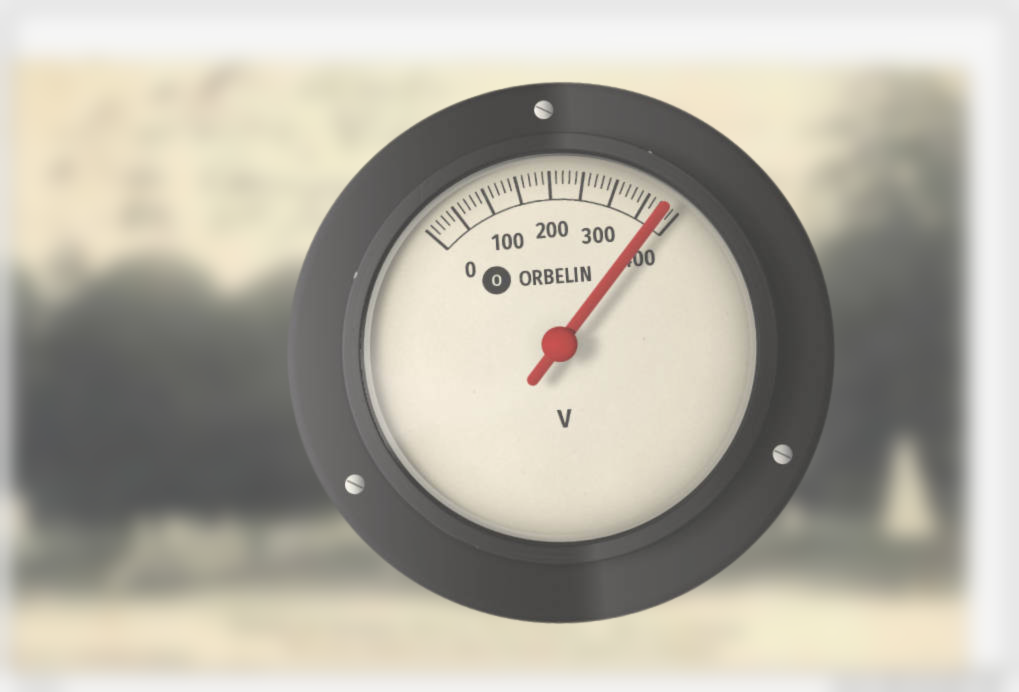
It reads **380** V
